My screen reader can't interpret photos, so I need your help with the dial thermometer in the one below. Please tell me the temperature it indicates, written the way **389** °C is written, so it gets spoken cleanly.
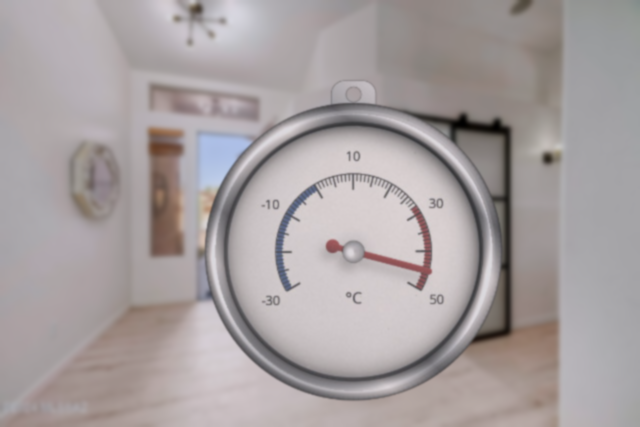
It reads **45** °C
